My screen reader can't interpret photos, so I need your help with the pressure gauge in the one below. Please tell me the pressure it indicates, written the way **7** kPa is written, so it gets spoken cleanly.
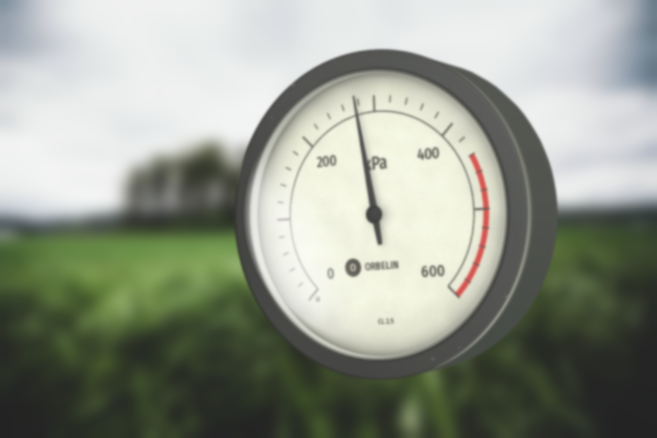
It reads **280** kPa
